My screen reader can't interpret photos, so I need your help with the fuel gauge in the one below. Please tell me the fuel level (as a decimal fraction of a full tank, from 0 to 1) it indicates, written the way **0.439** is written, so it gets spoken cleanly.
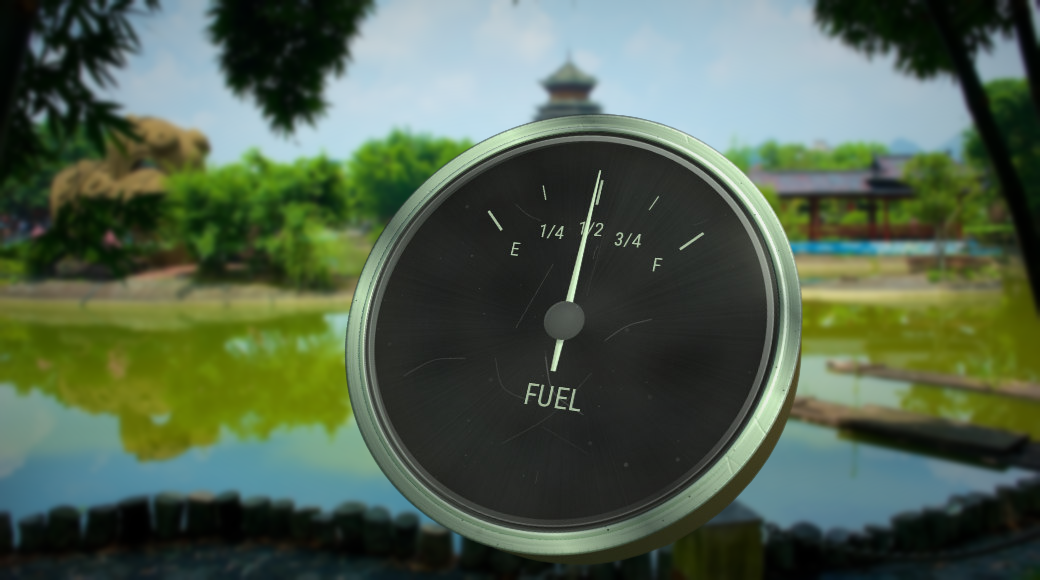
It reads **0.5**
